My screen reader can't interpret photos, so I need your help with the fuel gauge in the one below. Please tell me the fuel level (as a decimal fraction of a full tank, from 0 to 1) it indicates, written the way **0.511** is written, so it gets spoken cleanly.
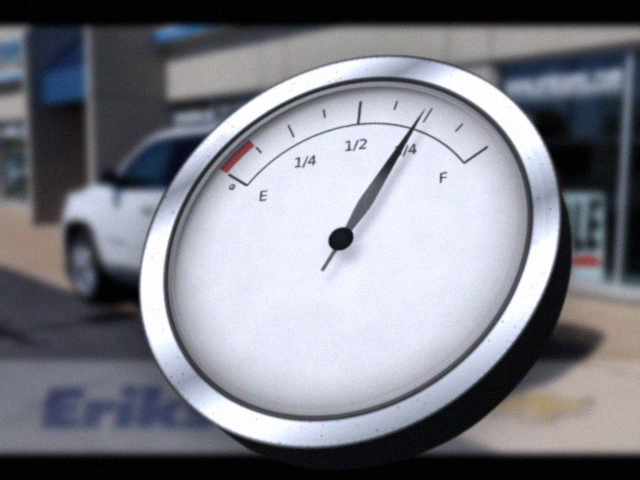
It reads **0.75**
